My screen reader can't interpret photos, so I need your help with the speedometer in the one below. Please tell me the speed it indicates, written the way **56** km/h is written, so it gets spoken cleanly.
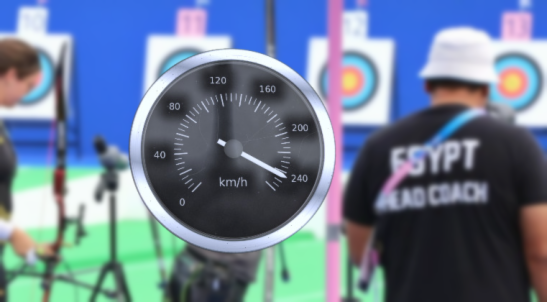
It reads **245** km/h
